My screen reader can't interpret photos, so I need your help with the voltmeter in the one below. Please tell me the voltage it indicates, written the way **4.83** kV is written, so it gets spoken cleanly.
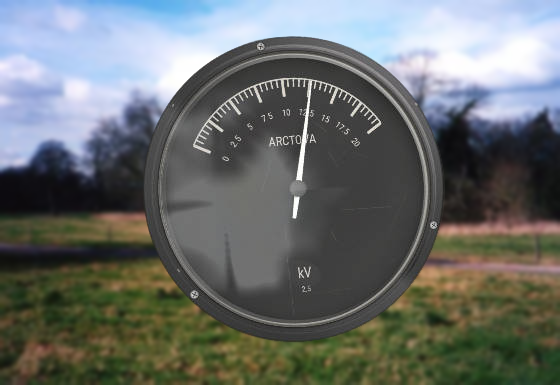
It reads **12.5** kV
